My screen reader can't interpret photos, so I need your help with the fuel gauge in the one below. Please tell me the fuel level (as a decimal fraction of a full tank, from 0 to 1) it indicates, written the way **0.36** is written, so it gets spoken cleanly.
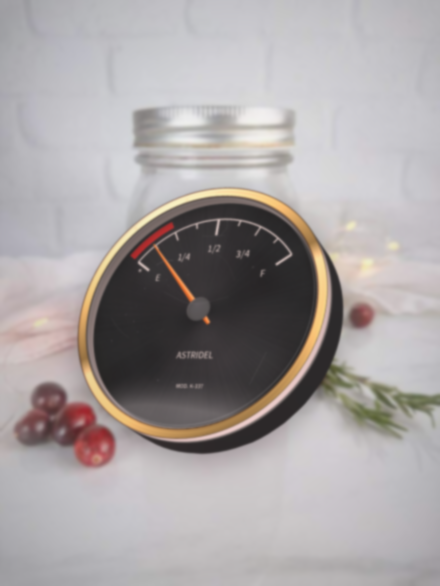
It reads **0.125**
